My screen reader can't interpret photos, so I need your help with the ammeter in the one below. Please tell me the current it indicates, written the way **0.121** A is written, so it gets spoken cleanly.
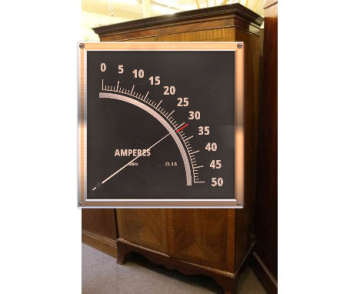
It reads **30** A
